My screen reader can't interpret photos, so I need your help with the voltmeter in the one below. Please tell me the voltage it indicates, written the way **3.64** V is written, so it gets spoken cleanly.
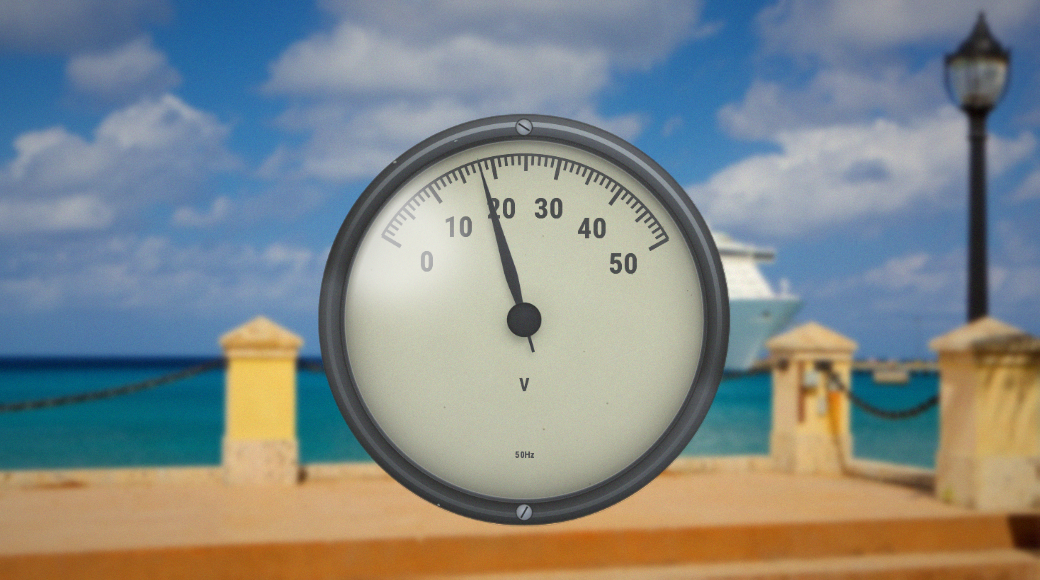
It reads **18** V
